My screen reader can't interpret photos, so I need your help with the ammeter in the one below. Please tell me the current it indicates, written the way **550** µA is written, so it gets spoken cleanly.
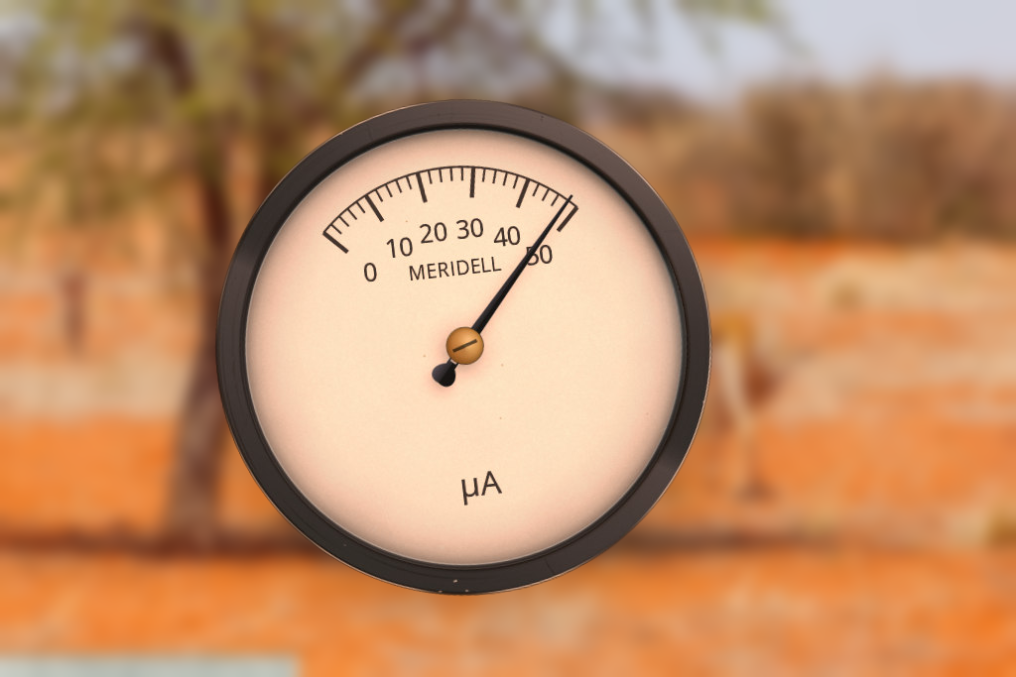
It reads **48** µA
